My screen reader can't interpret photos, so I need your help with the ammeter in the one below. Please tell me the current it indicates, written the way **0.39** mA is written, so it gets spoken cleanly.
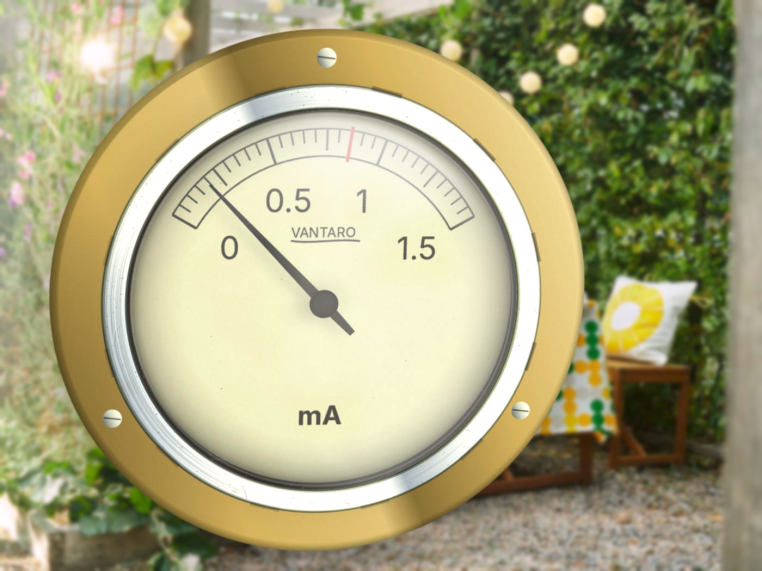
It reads **0.2** mA
